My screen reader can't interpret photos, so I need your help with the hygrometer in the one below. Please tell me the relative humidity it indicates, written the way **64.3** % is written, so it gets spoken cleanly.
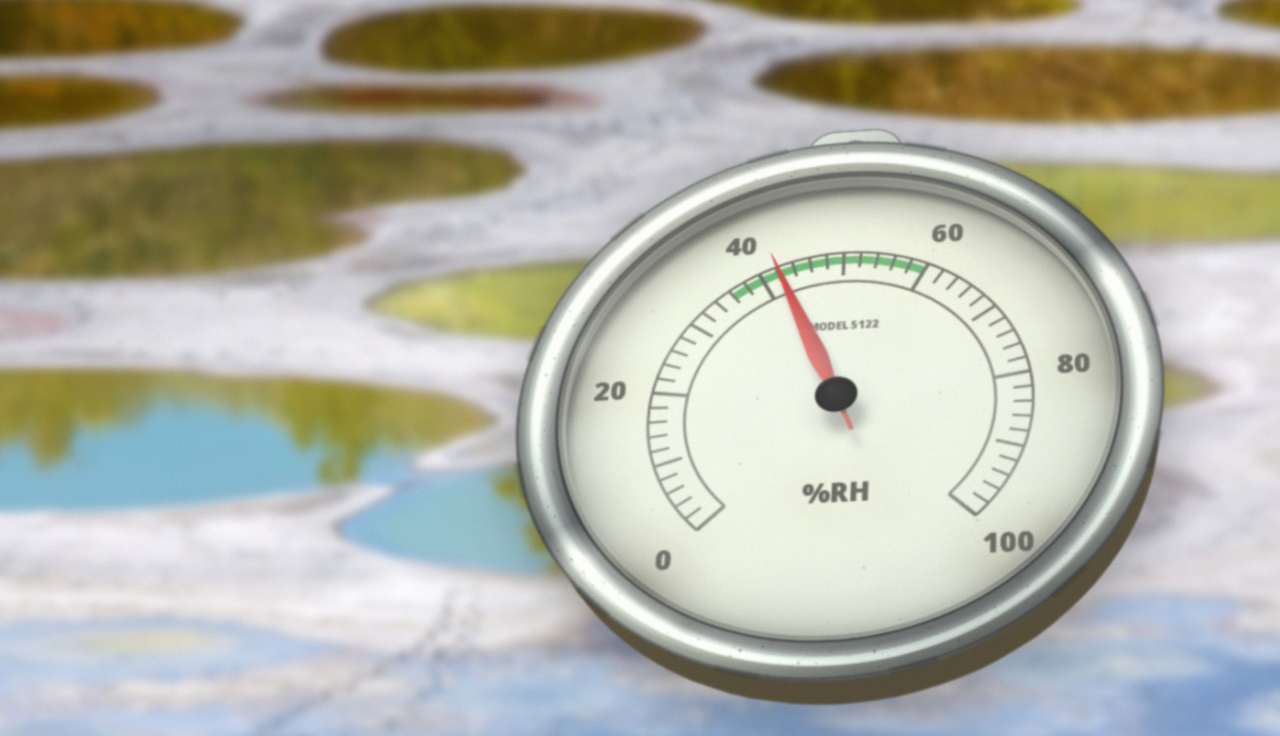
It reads **42** %
